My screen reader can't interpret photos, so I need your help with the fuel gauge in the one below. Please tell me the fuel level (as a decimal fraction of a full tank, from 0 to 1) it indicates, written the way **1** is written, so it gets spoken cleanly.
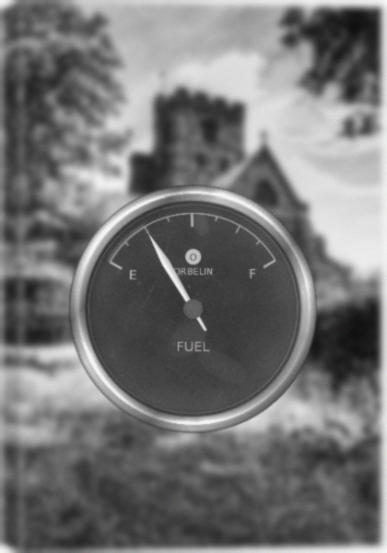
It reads **0.25**
